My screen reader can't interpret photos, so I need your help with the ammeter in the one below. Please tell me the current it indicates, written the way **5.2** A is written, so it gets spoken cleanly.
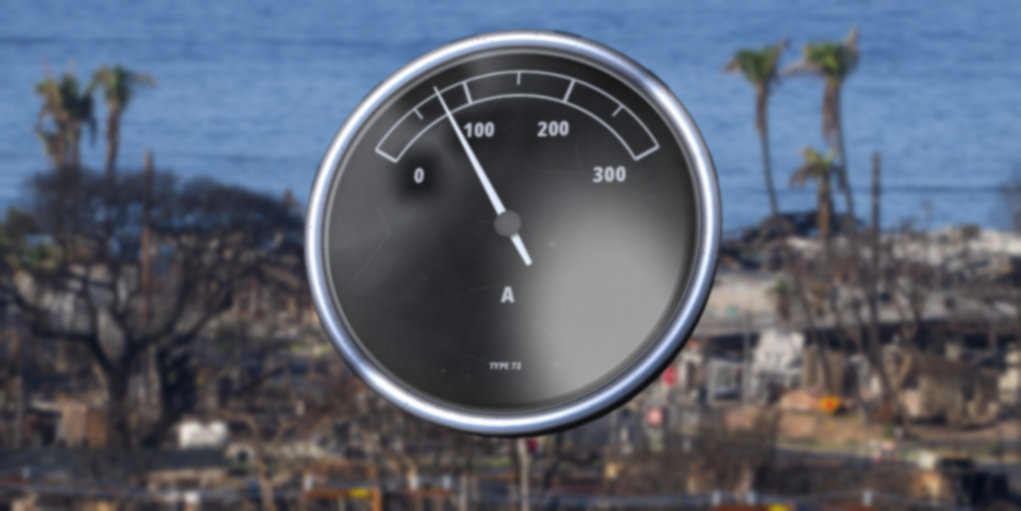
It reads **75** A
